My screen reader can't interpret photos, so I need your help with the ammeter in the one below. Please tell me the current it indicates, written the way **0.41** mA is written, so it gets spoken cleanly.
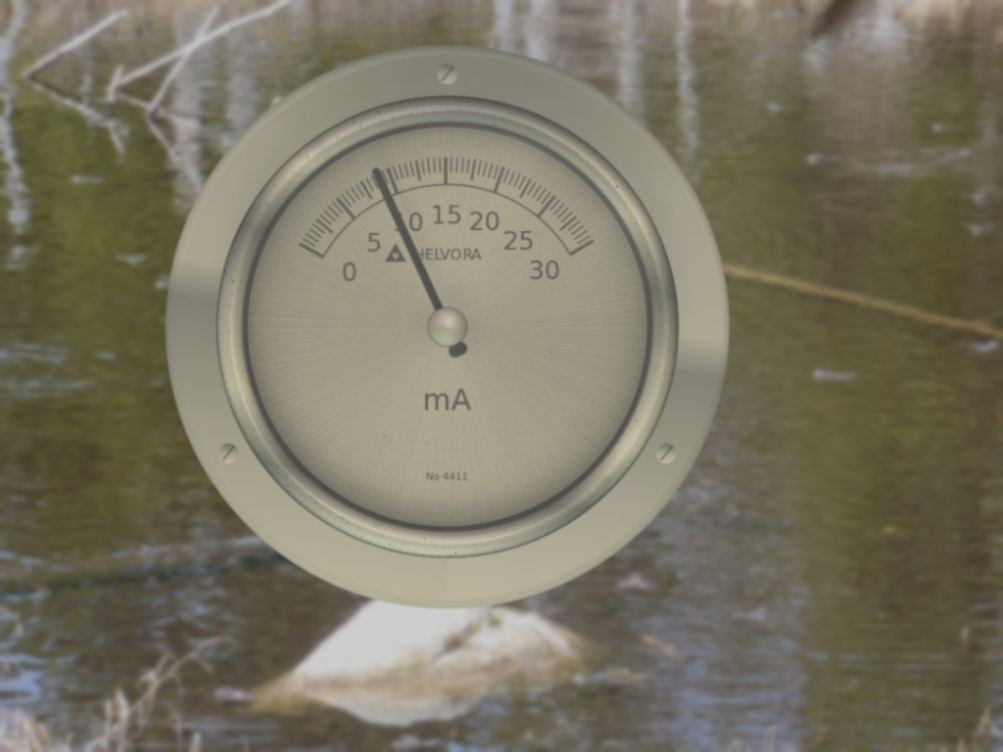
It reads **9** mA
